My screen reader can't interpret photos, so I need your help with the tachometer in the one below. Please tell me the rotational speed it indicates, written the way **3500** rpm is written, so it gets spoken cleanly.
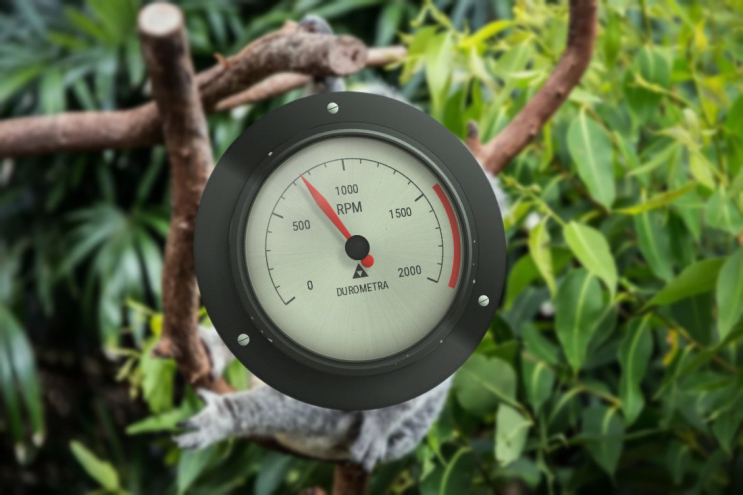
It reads **750** rpm
